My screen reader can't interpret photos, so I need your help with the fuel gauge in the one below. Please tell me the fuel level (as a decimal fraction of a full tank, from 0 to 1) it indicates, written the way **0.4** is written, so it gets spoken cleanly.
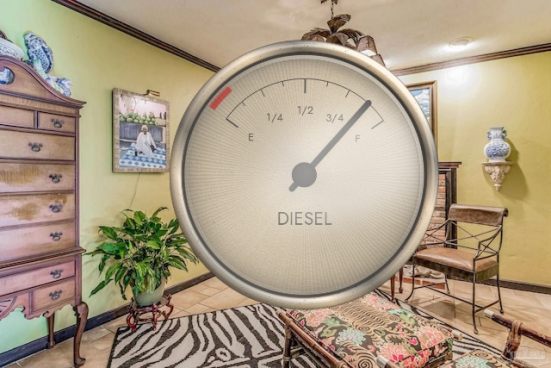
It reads **0.875**
